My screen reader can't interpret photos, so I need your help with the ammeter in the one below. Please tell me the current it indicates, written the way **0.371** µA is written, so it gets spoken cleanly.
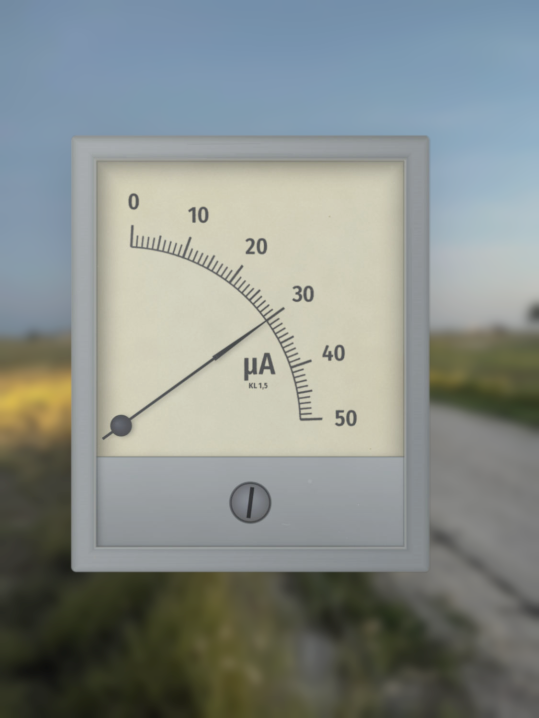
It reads **30** µA
